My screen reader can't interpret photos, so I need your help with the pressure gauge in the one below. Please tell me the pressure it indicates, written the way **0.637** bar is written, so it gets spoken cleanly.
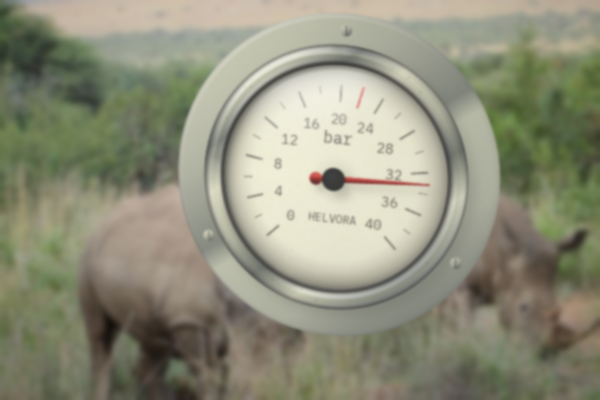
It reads **33** bar
